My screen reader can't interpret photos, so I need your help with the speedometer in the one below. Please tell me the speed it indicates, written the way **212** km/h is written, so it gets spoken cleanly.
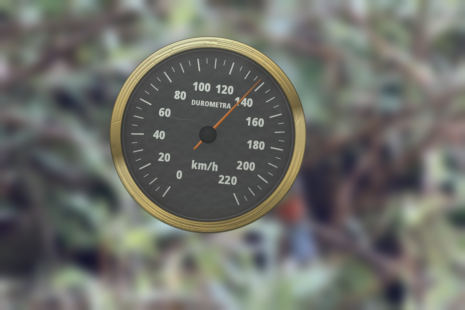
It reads **137.5** km/h
